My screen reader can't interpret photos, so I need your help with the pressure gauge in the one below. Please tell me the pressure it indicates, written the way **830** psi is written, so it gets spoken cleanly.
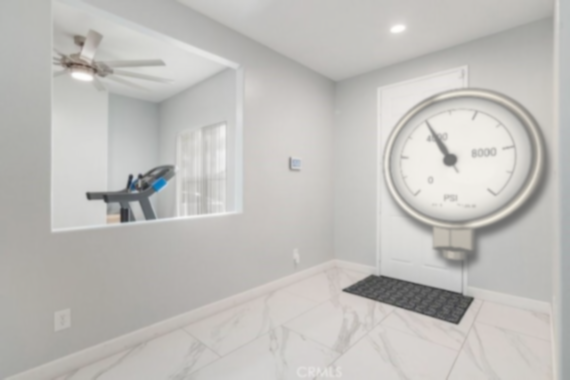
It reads **4000** psi
